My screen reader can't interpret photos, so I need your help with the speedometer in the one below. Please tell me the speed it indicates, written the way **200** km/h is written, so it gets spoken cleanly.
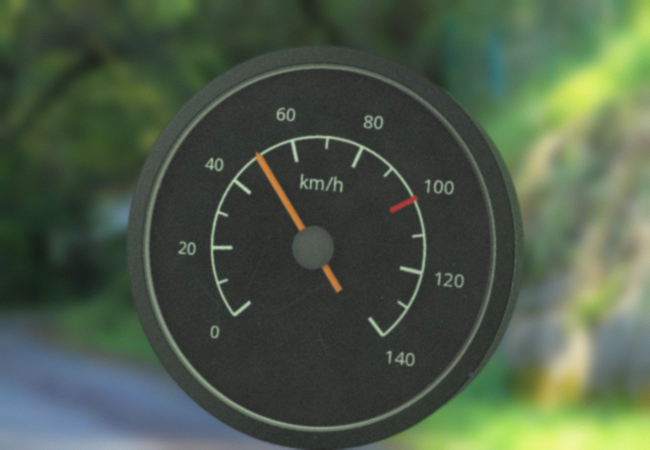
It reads **50** km/h
